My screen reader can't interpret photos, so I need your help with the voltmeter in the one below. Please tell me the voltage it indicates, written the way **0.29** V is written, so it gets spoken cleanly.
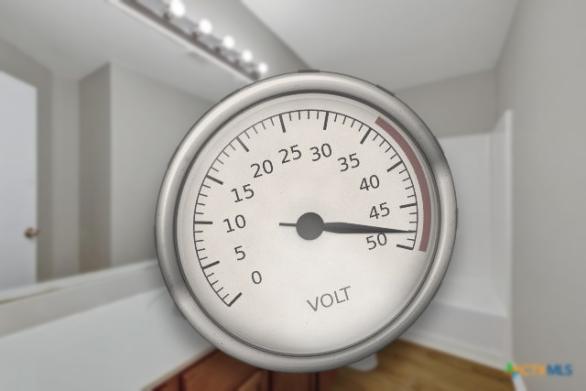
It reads **48** V
